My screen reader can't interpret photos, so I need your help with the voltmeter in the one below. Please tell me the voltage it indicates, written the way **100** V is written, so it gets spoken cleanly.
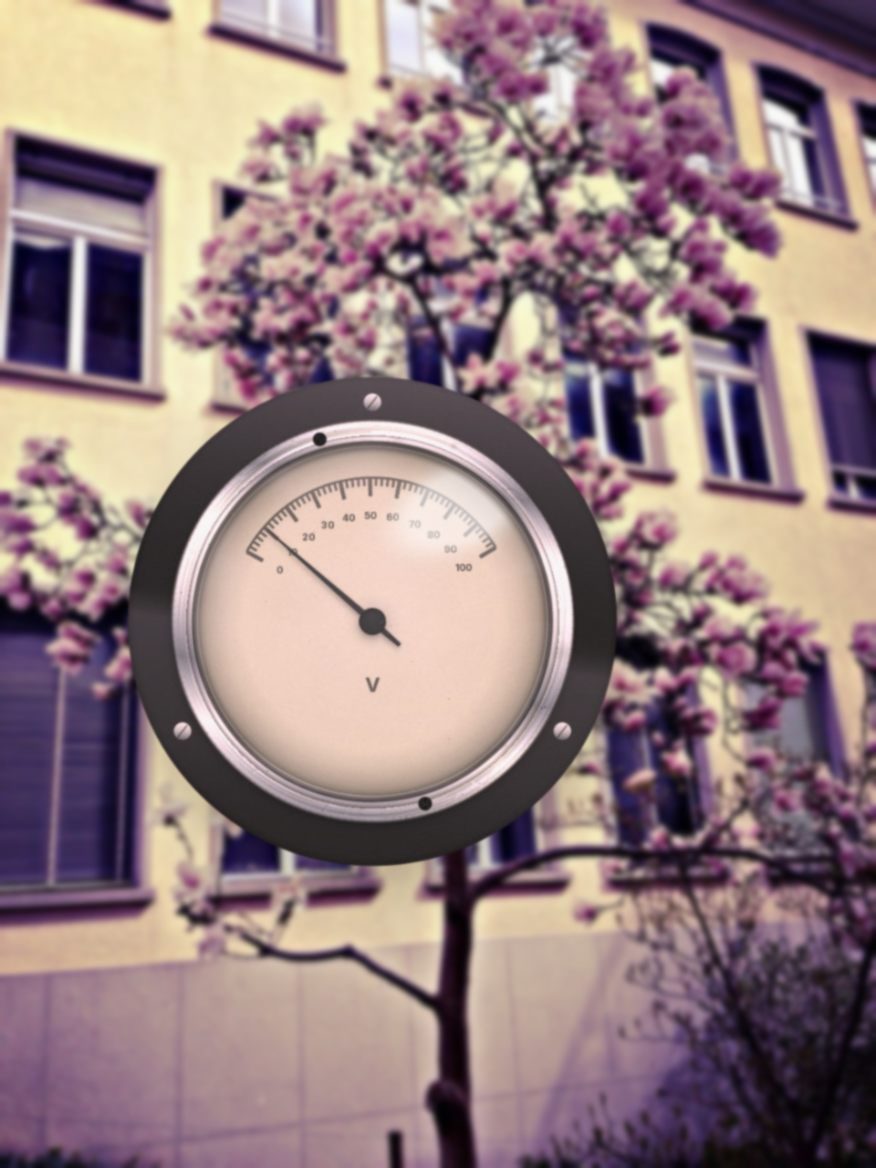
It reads **10** V
